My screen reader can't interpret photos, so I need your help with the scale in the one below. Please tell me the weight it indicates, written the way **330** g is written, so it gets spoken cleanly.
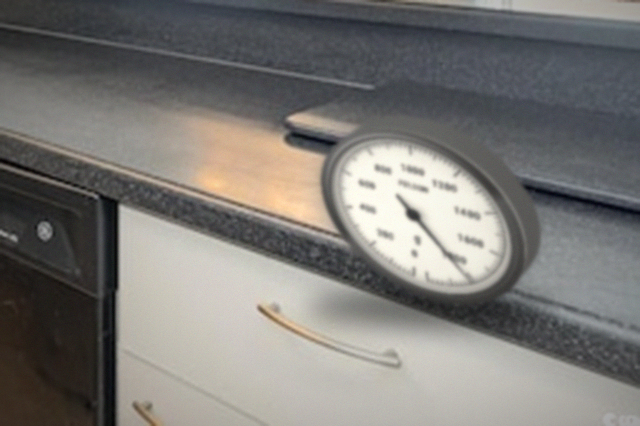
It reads **1800** g
